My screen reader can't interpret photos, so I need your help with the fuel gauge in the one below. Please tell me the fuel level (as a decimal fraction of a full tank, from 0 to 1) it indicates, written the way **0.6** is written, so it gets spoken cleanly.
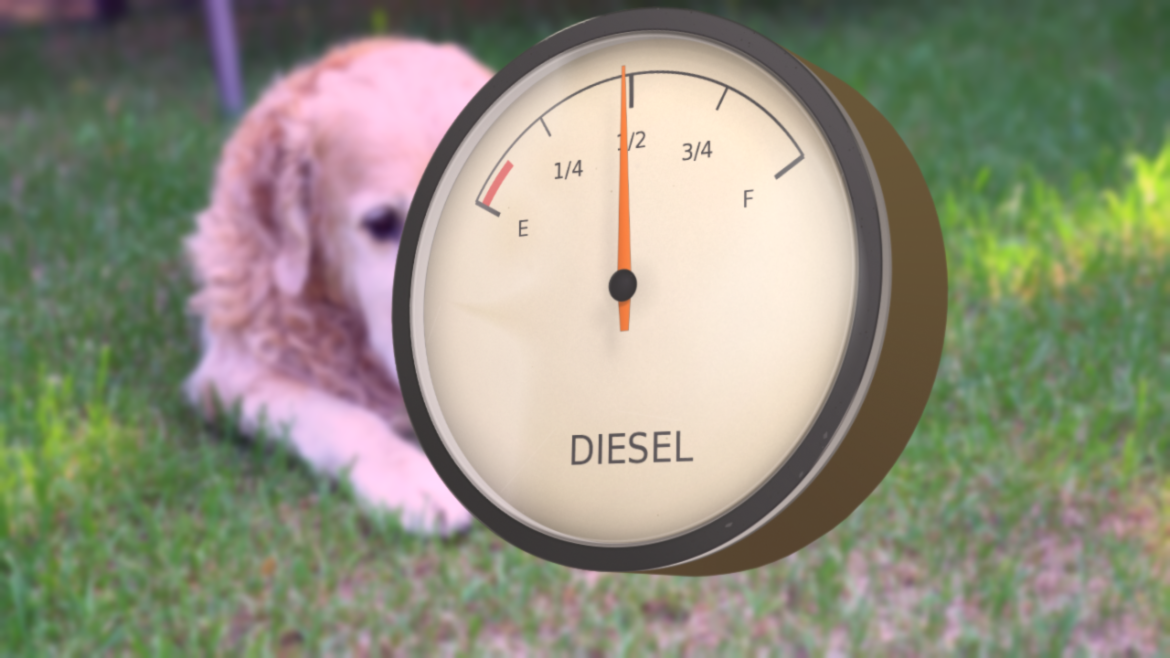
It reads **0.5**
